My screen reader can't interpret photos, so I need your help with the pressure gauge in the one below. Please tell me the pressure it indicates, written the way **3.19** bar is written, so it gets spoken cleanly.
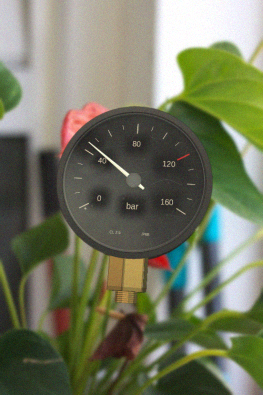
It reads **45** bar
